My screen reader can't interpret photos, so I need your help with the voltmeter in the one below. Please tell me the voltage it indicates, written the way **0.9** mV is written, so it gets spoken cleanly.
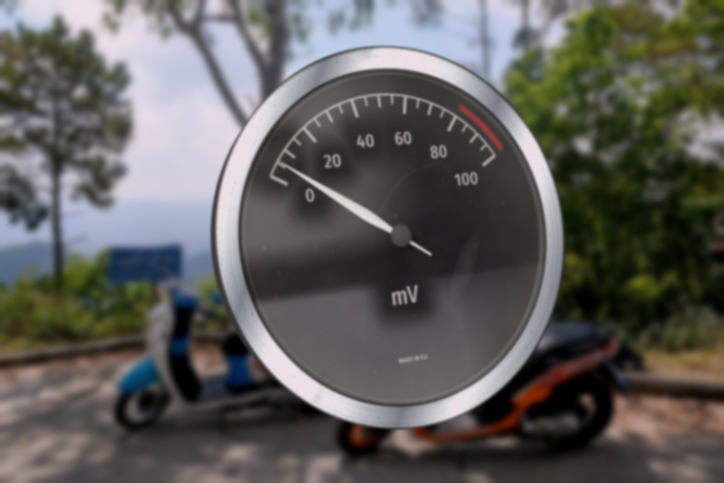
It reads **5** mV
